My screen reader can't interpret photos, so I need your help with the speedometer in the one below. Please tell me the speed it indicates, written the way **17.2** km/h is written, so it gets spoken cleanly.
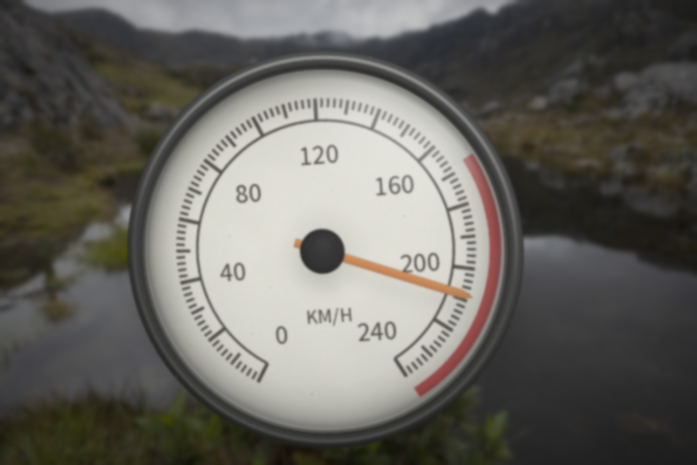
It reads **208** km/h
